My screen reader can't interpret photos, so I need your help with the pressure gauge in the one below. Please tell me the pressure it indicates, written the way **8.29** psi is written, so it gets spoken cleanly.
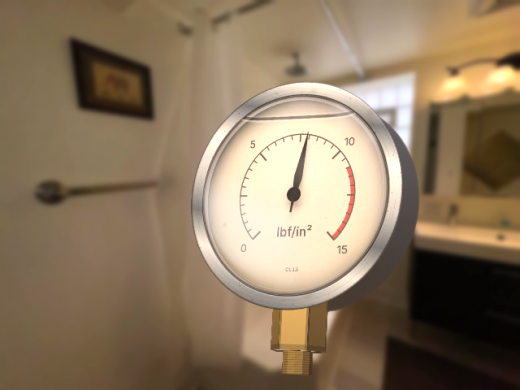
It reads **8** psi
